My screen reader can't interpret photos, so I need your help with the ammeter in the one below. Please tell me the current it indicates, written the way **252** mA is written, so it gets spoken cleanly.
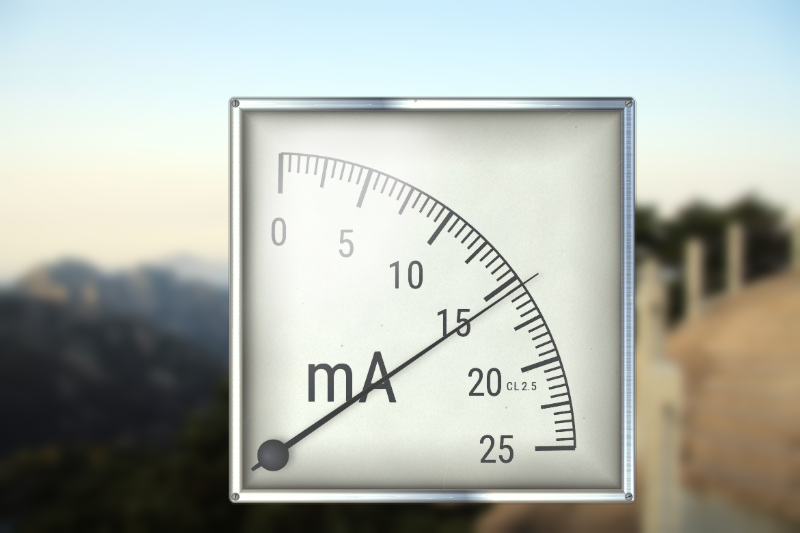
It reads **15.5** mA
